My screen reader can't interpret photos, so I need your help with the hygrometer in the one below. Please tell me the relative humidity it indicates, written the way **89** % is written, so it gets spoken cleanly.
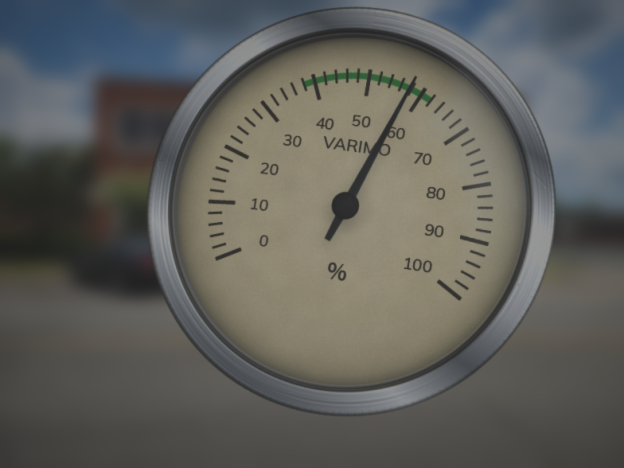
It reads **58** %
